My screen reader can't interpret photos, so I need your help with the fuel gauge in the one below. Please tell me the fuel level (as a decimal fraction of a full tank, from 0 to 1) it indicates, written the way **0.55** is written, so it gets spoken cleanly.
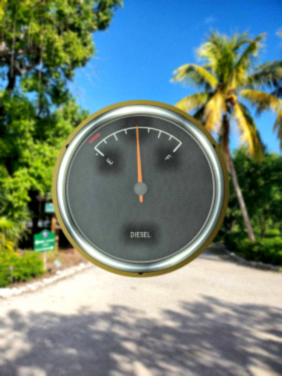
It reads **0.5**
